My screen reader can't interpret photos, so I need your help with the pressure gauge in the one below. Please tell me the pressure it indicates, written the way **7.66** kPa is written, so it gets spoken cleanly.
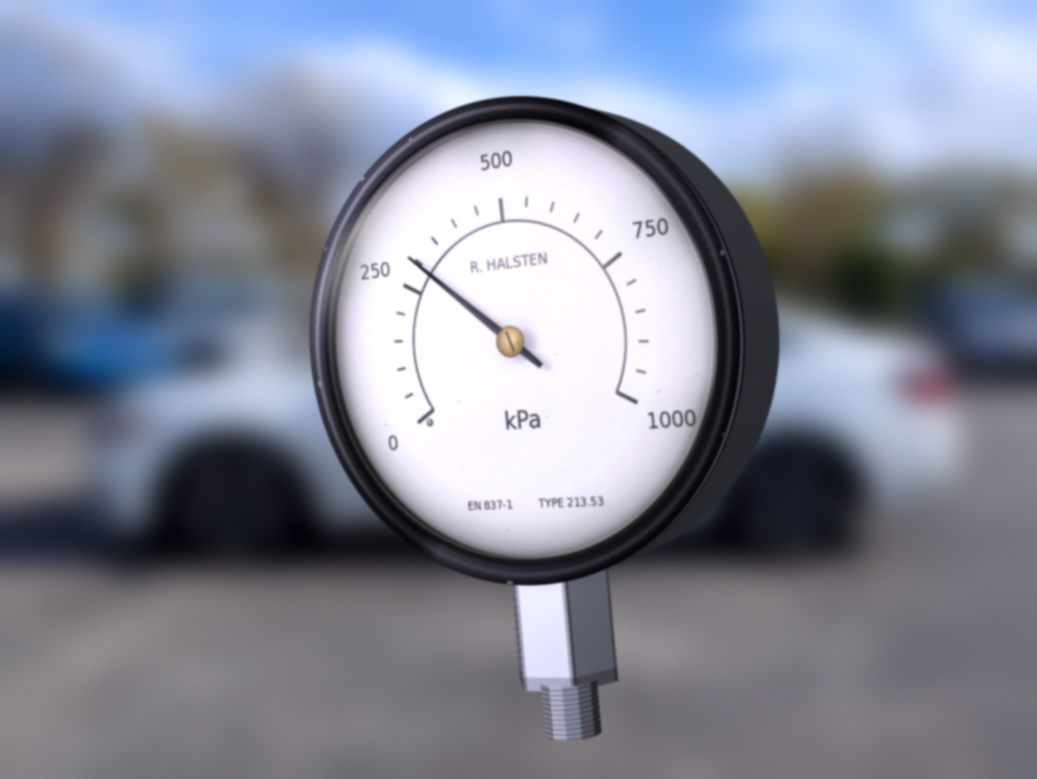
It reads **300** kPa
